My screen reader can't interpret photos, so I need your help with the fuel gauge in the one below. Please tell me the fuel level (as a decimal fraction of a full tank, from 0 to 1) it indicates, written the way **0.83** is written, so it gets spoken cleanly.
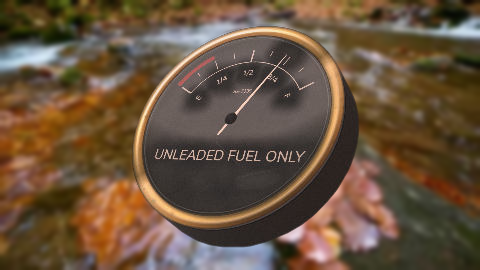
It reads **0.75**
